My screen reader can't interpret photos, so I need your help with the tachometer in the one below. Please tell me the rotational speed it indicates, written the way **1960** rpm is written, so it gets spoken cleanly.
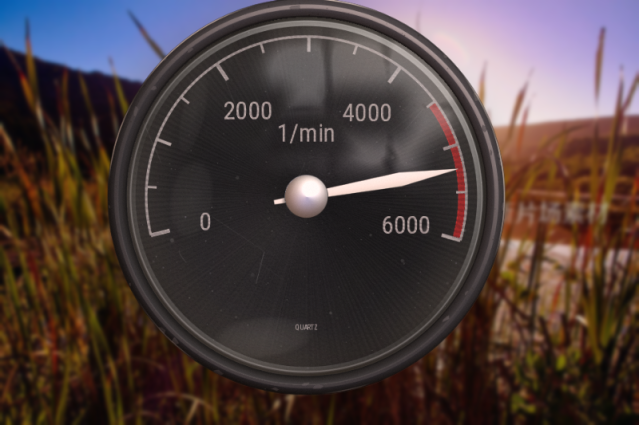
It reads **5250** rpm
